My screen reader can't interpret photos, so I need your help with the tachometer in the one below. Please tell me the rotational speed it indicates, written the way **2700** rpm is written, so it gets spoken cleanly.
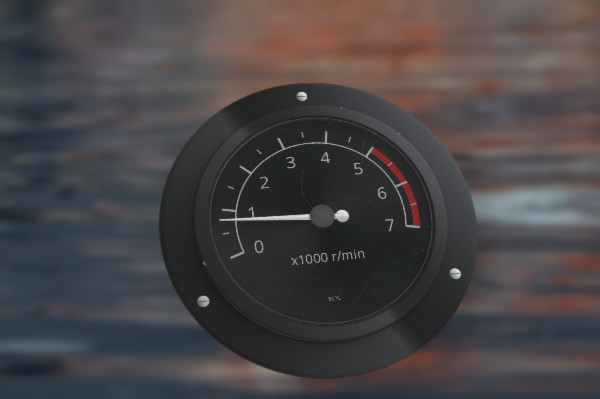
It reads **750** rpm
